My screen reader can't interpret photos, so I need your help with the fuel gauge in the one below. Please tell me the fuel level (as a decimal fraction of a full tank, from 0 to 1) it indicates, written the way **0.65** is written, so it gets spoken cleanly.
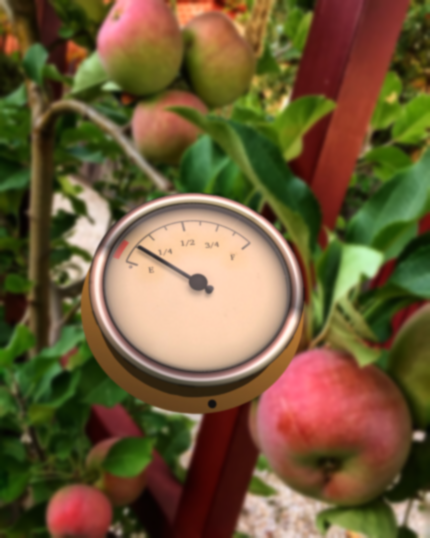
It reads **0.125**
